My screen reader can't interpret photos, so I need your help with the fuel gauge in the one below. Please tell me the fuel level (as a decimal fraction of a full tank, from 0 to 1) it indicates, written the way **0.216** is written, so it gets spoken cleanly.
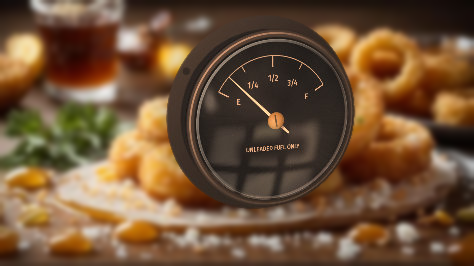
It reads **0.125**
